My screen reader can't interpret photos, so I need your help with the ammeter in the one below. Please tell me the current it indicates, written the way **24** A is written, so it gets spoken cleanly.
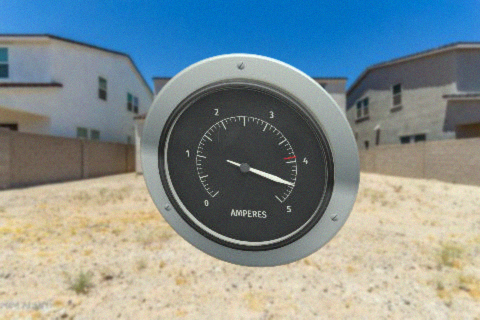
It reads **4.5** A
